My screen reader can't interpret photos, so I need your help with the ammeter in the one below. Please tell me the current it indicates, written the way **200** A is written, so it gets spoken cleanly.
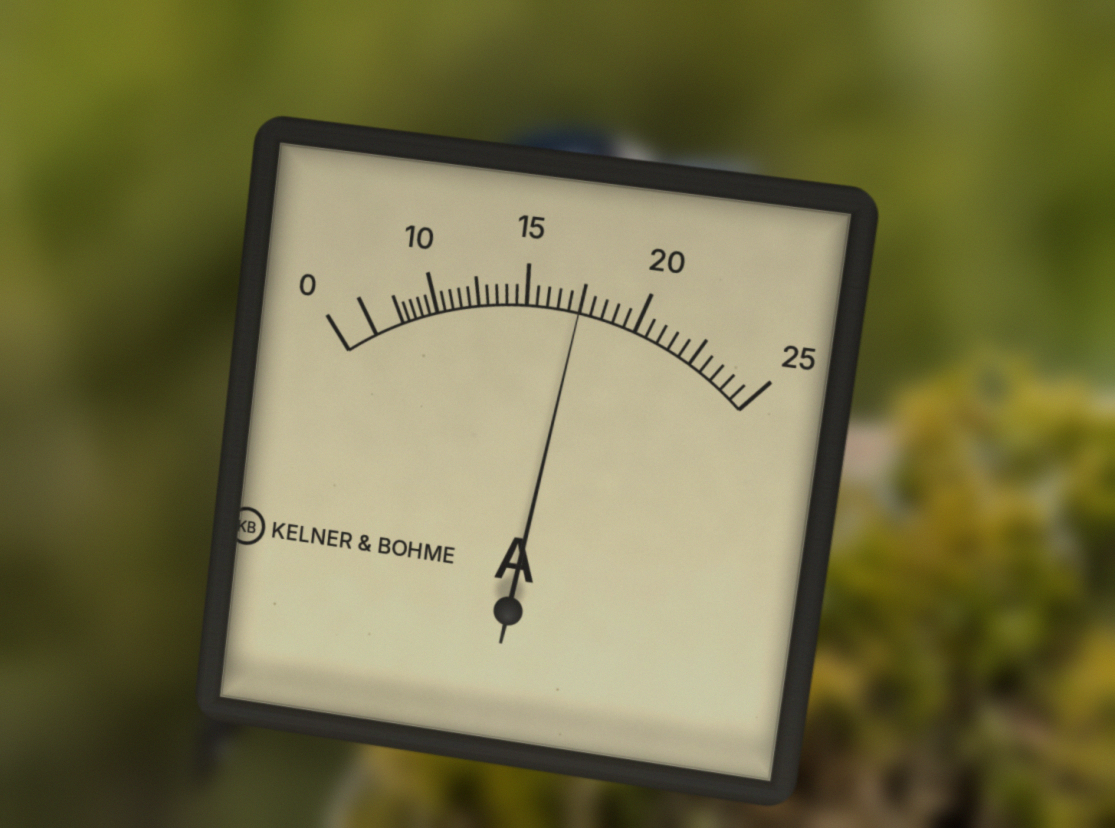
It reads **17.5** A
